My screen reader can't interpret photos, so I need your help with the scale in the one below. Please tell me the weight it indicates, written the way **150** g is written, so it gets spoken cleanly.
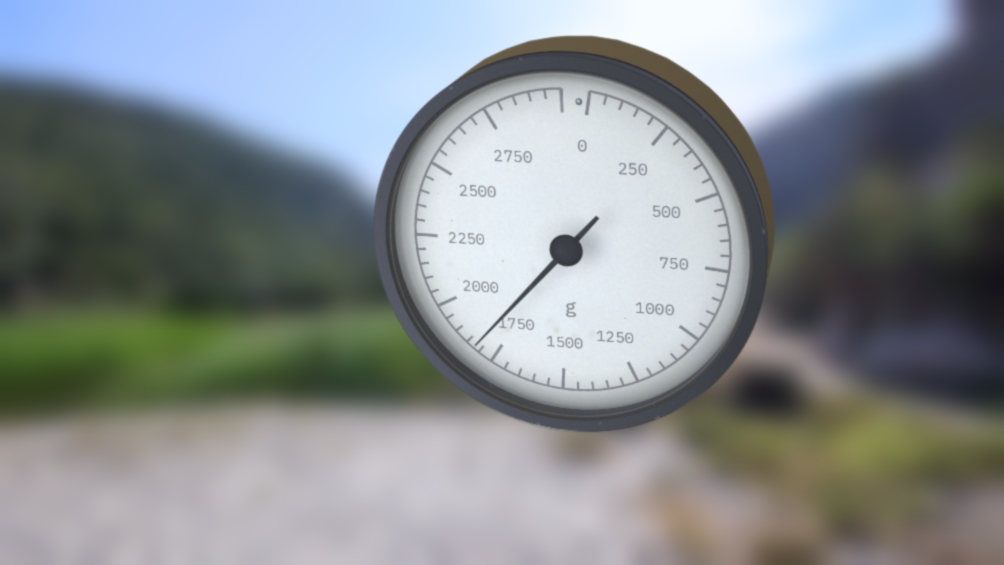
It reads **1825** g
